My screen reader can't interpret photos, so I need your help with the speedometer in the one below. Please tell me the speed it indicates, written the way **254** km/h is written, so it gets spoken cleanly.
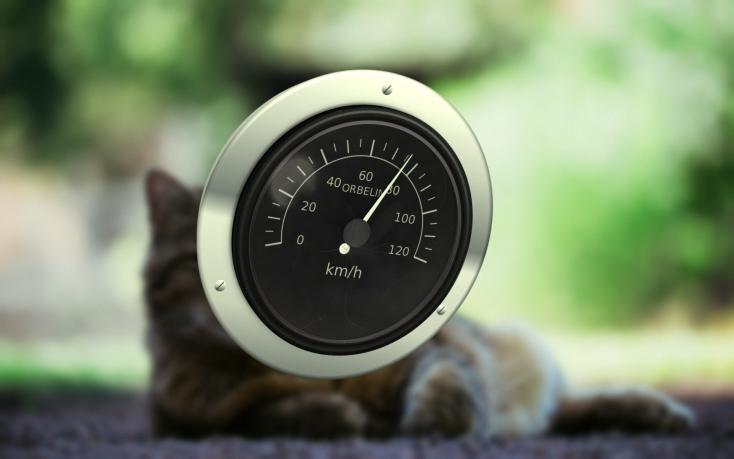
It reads **75** km/h
